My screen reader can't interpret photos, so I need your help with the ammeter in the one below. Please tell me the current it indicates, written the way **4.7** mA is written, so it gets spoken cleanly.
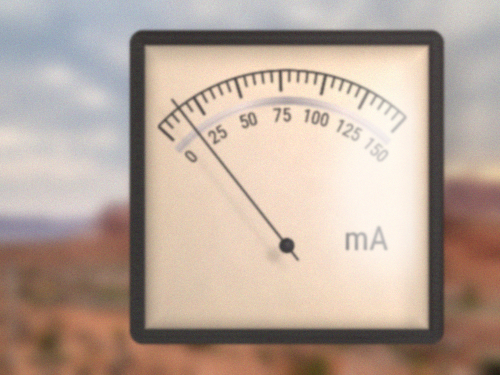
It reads **15** mA
